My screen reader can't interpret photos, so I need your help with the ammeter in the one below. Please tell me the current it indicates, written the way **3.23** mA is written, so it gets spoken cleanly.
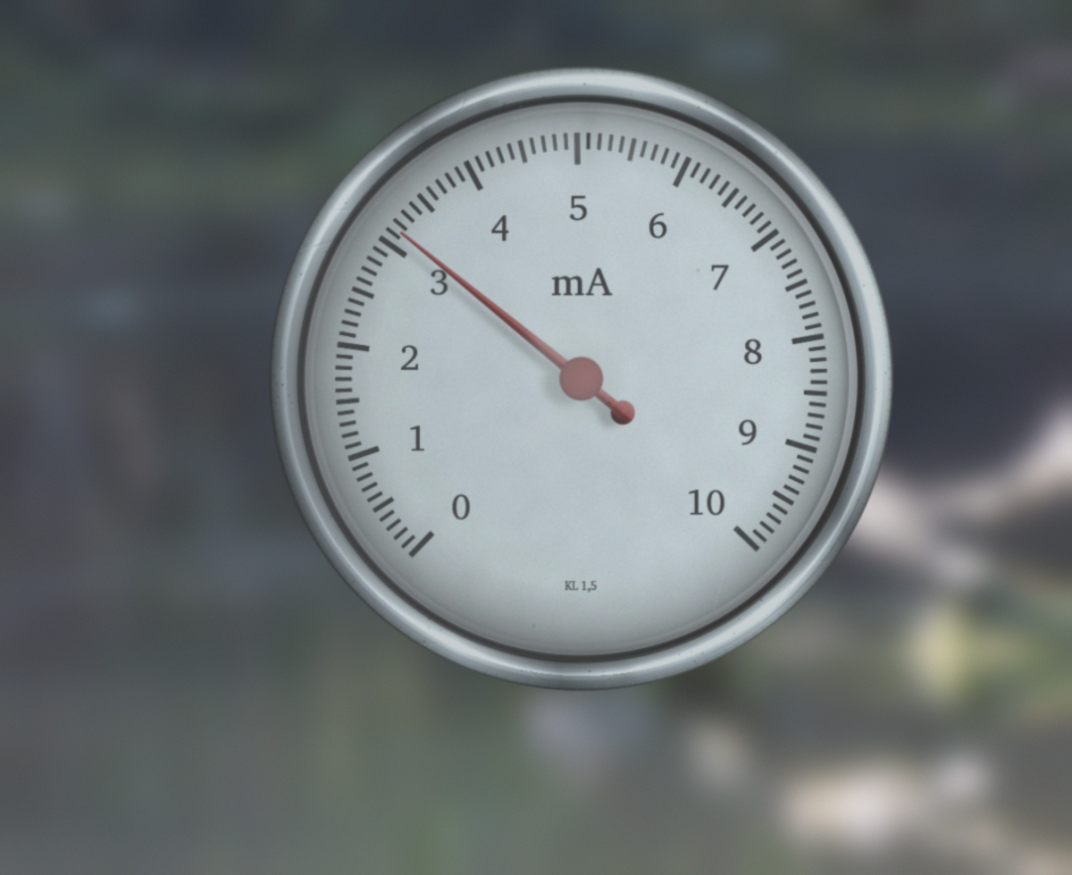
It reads **3.15** mA
